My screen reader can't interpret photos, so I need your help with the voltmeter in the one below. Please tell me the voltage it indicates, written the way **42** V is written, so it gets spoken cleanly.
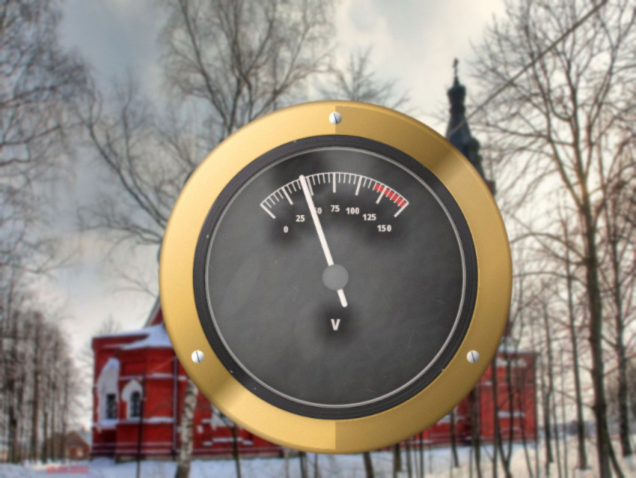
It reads **45** V
